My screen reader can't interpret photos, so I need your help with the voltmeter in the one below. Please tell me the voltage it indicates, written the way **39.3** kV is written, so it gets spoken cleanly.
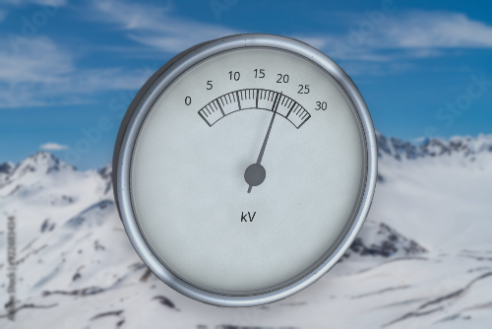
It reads **20** kV
